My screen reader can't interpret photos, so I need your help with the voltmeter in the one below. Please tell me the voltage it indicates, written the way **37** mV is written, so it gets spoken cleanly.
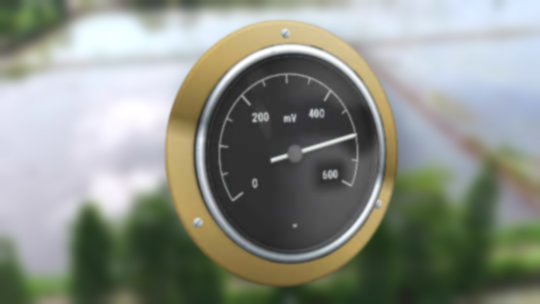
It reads **500** mV
